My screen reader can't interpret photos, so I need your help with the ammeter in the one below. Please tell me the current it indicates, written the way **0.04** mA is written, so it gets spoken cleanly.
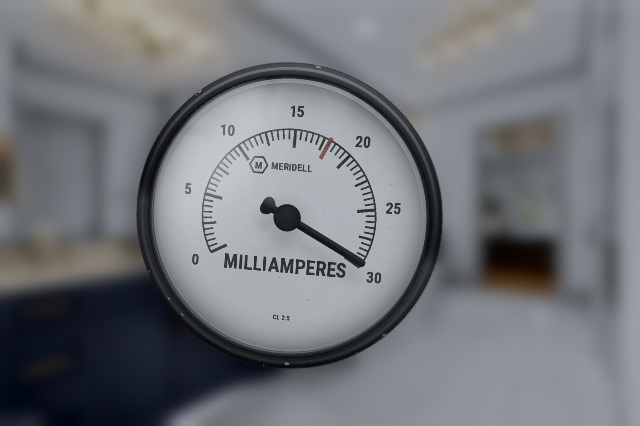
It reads **29.5** mA
